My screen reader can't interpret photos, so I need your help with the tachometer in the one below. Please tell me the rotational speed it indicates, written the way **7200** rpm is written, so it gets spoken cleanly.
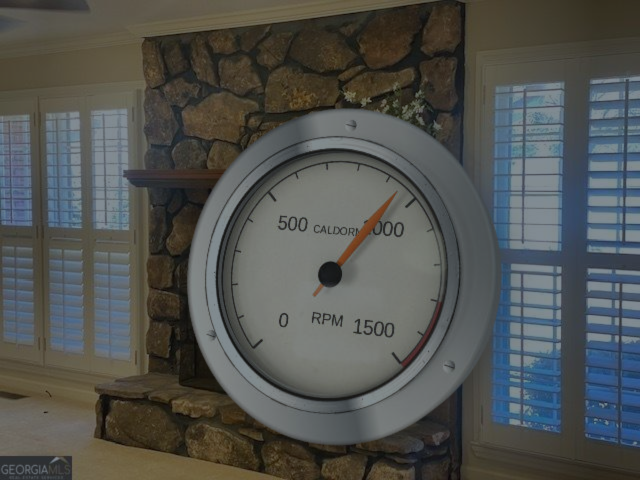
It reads **950** rpm
